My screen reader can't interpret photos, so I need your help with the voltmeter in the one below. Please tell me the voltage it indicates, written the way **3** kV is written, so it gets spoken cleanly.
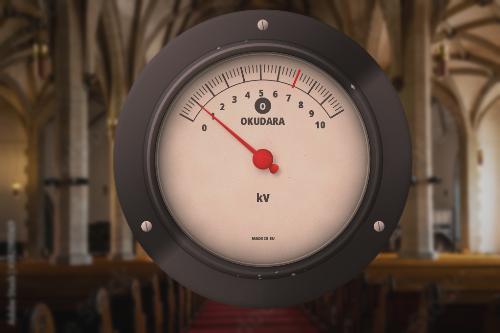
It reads **1** kV
